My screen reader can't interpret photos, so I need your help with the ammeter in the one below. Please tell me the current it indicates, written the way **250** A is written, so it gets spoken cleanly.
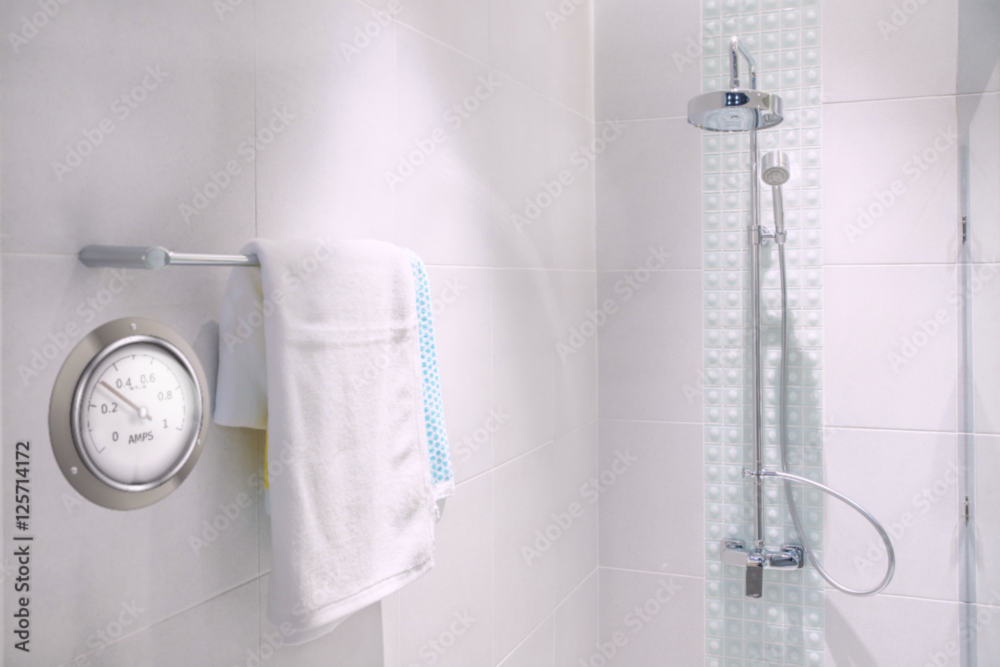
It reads **0.3** A
